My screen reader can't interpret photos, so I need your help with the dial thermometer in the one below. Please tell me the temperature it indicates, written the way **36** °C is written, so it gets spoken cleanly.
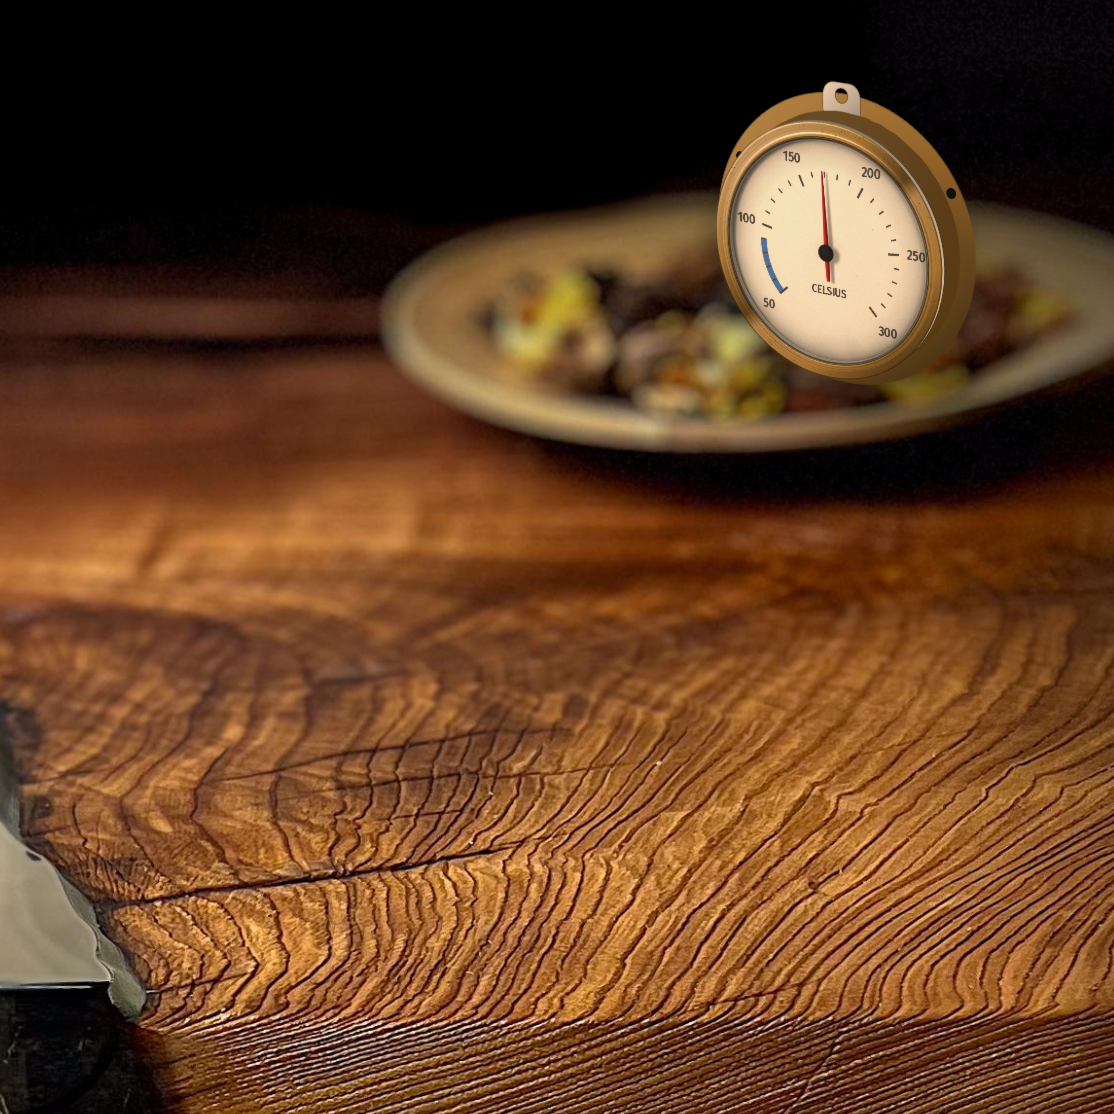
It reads **170** °C
